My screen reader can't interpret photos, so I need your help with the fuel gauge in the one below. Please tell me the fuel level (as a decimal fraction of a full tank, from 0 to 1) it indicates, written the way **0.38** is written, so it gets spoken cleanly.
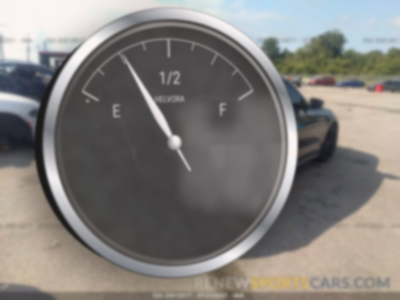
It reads **0.25**
